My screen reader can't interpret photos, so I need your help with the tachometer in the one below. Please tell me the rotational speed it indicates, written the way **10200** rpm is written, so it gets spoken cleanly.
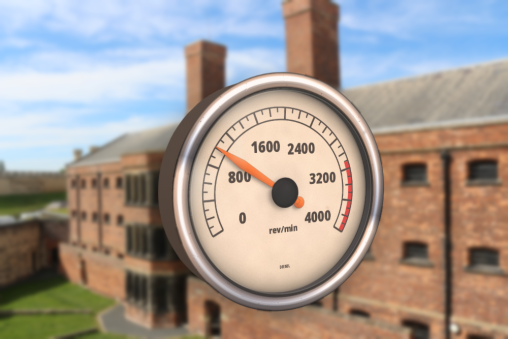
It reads **1000** rpm
